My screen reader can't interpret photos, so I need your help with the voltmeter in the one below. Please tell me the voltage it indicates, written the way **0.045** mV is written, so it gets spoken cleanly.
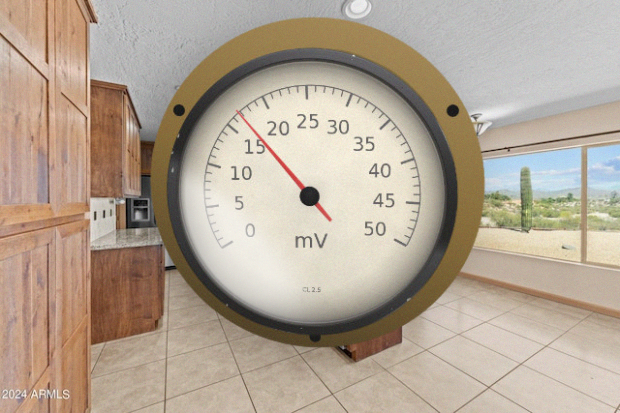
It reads **17** mV
